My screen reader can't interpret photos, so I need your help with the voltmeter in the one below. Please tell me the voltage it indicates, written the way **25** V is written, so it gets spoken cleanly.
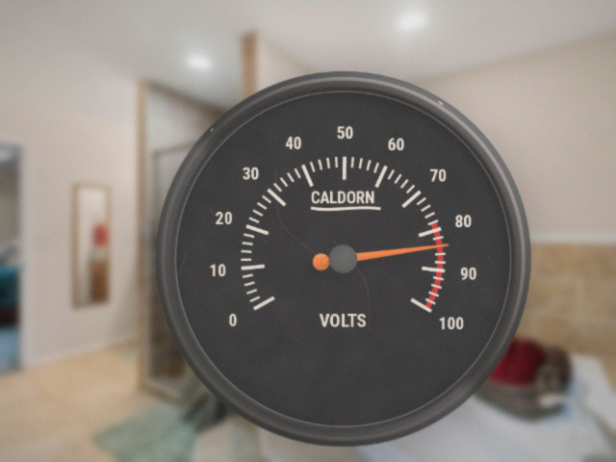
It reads **84** V
